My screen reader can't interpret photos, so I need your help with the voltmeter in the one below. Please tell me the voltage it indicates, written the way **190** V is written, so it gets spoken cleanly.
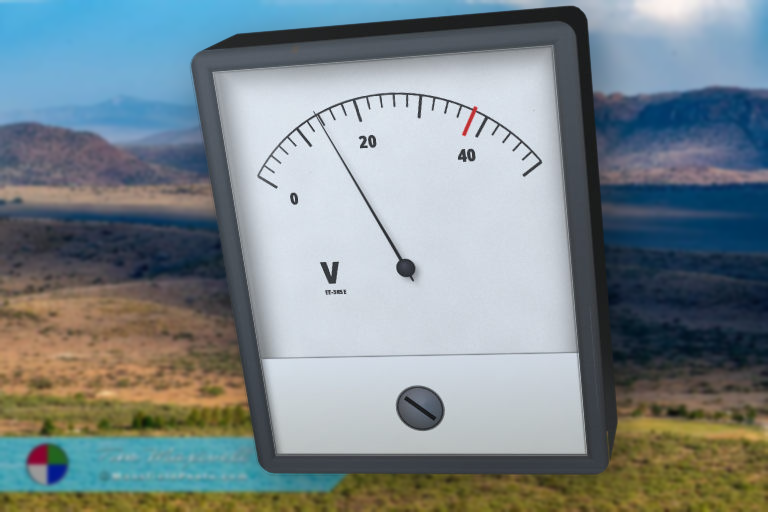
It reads **14** V
